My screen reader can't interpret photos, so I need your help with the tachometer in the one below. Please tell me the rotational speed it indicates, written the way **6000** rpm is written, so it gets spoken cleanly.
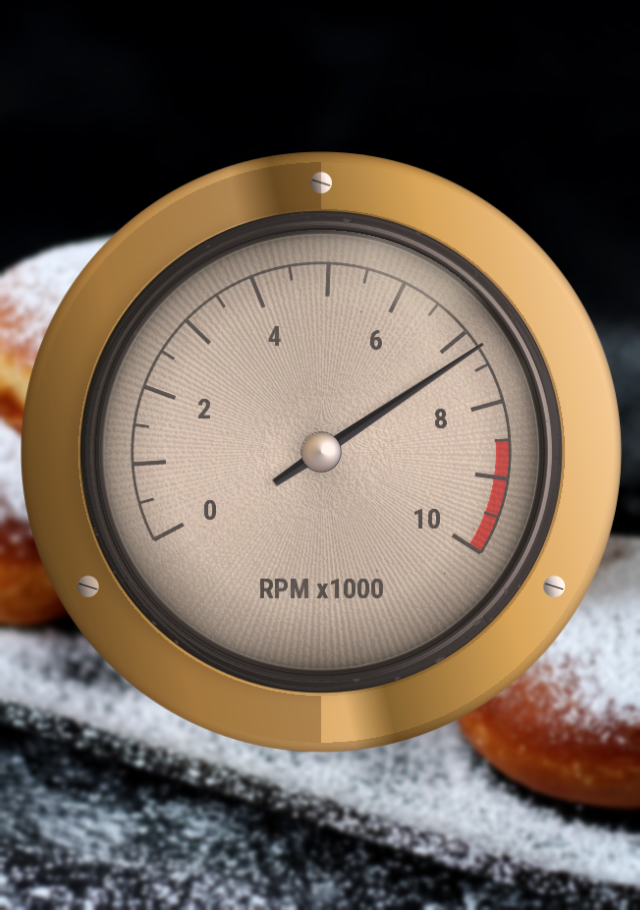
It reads **7250** rpm
